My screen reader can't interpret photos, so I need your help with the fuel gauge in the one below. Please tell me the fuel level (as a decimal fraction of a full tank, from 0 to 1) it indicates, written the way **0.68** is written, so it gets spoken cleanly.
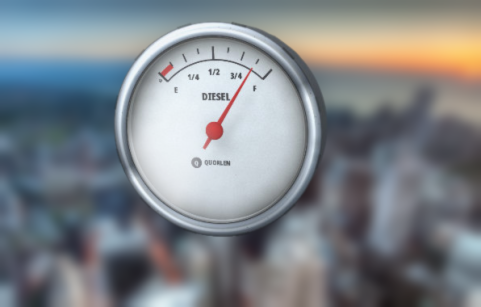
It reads **0.875**
